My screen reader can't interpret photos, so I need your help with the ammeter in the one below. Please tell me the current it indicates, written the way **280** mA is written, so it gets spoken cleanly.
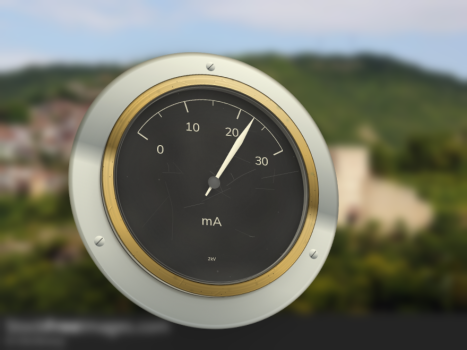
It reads **22.5** mA
